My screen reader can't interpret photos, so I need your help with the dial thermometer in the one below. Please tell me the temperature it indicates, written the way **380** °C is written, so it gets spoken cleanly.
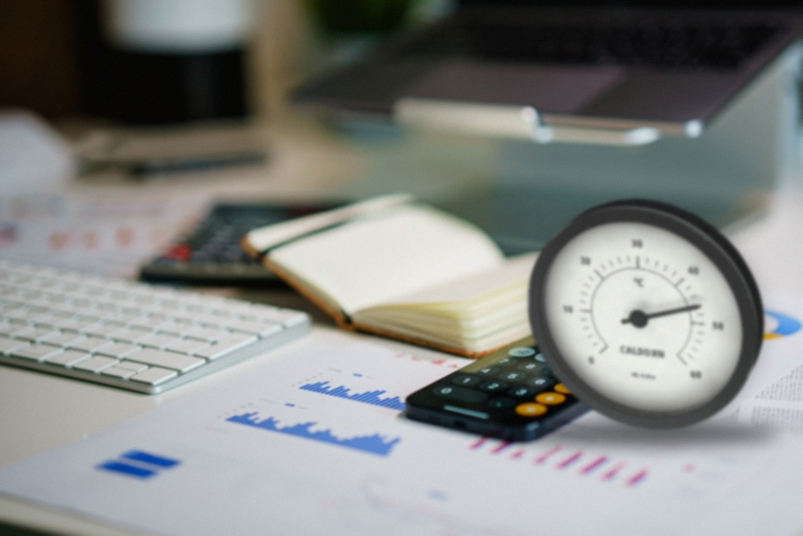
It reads **46** °C
